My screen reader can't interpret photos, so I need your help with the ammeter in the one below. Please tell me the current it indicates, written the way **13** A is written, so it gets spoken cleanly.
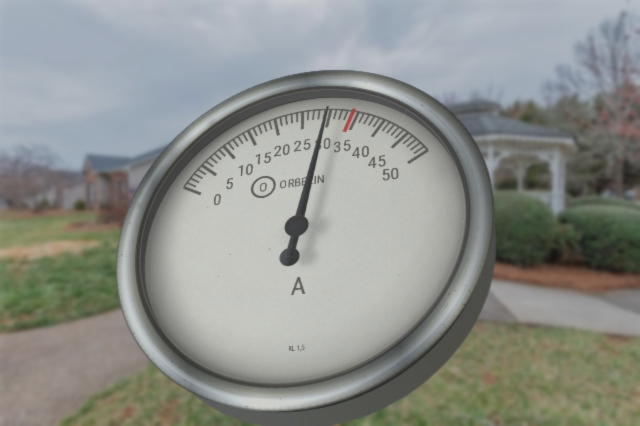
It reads **30** A
